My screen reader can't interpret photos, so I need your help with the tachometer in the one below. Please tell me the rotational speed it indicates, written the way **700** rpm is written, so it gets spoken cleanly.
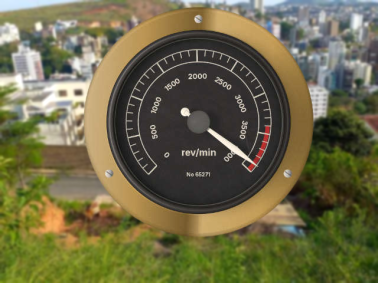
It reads **3900** rpm
